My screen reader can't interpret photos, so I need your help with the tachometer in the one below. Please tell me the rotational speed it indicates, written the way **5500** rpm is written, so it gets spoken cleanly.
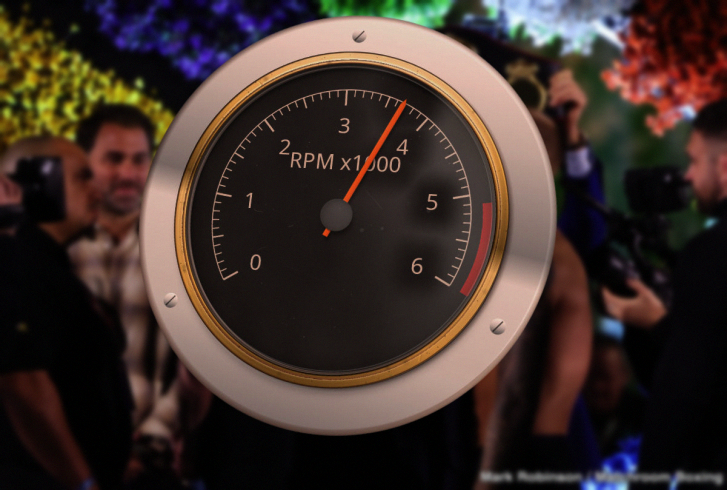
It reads **3700** rpm
